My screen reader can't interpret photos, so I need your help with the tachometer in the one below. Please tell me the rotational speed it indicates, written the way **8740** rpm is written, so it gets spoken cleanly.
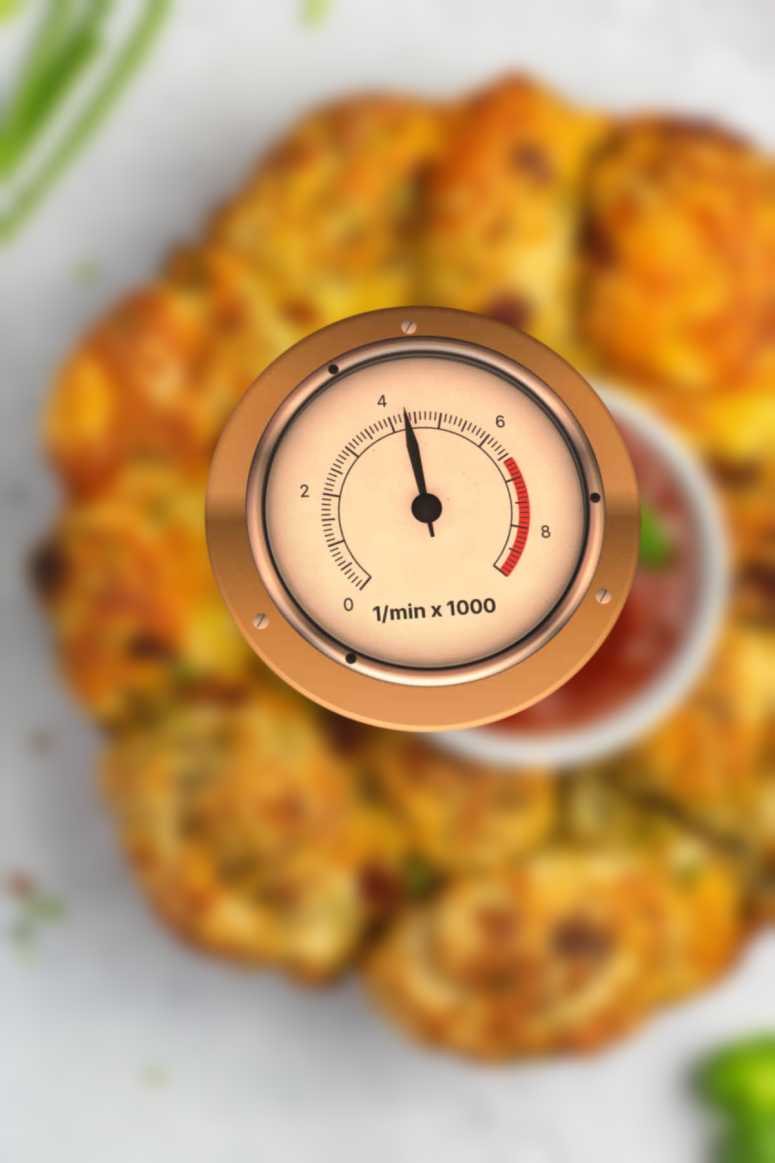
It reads **4300** rpm
